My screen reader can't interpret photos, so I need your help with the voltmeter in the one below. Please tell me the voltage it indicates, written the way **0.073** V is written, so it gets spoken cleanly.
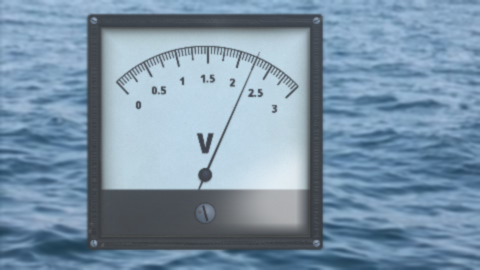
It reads **2.25** V
